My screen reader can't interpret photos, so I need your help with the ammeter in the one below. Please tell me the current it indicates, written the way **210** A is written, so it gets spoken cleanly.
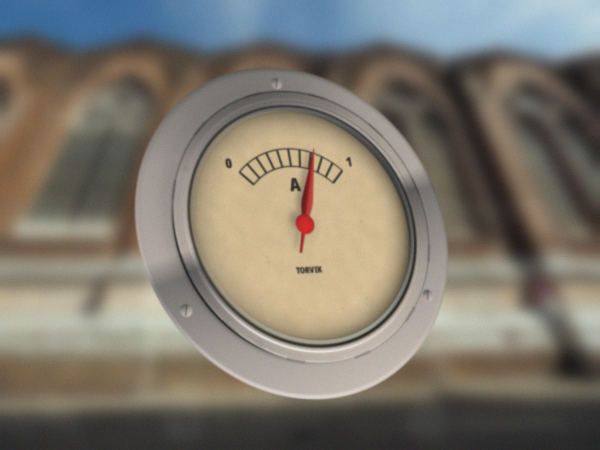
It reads **0.7** A
